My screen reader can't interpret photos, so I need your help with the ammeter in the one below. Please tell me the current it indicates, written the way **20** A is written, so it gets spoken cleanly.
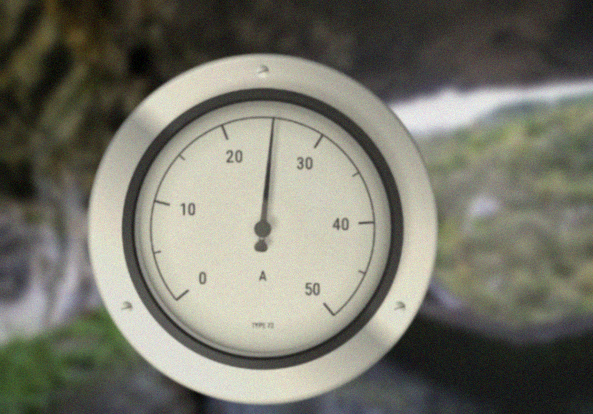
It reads **25** A
